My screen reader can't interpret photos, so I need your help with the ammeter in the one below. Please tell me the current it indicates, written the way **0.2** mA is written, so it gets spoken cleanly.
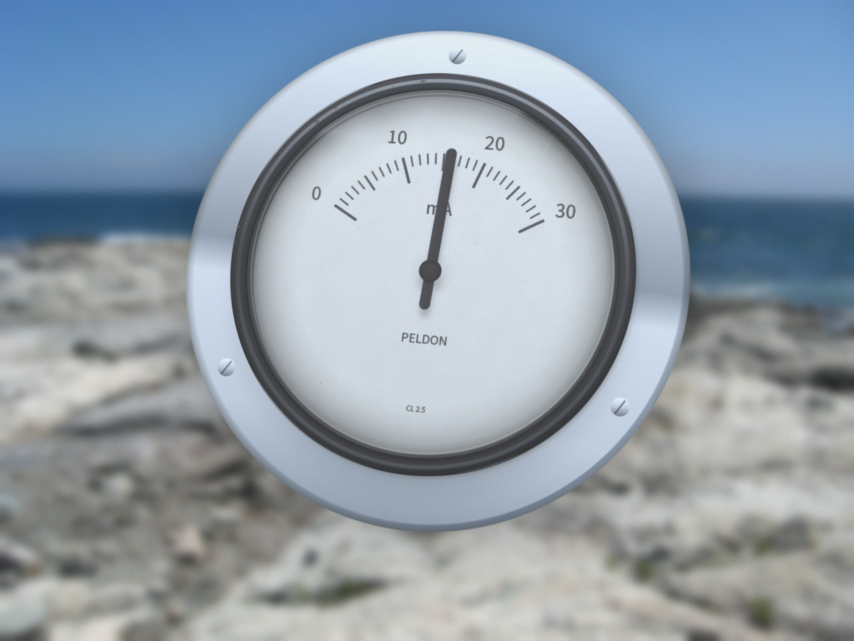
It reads **16** mA
